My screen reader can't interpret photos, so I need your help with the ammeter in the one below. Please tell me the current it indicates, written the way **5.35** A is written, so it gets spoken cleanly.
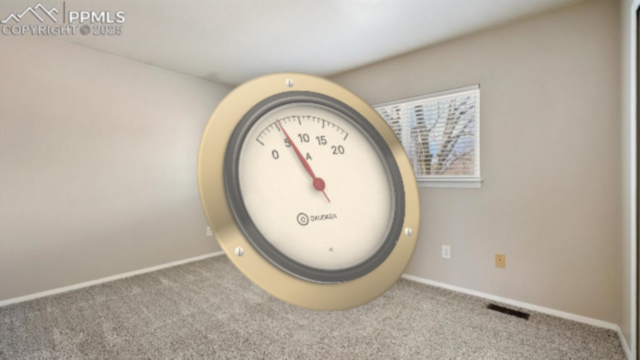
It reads **5** A
